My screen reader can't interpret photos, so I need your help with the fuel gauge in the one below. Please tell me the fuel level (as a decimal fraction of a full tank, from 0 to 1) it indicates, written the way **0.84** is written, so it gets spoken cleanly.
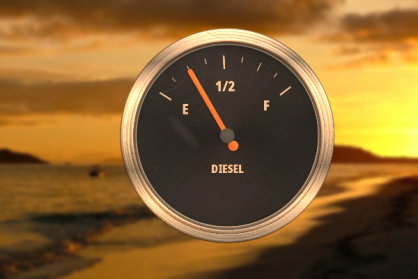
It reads **0.25**
